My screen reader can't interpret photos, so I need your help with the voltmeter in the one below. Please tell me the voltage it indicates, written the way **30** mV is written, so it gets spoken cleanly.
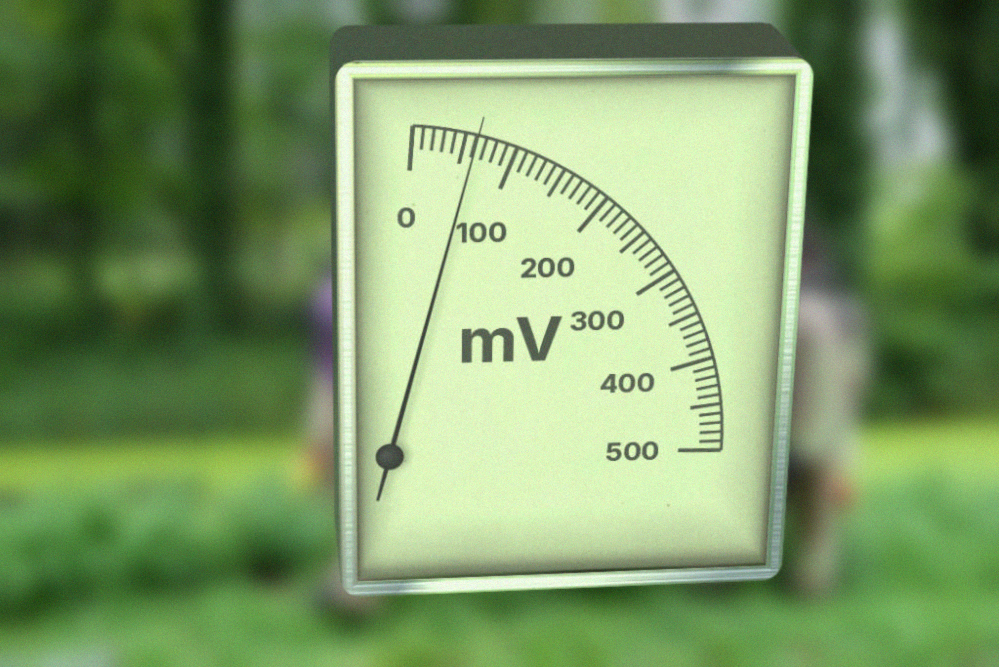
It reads **60** mV
